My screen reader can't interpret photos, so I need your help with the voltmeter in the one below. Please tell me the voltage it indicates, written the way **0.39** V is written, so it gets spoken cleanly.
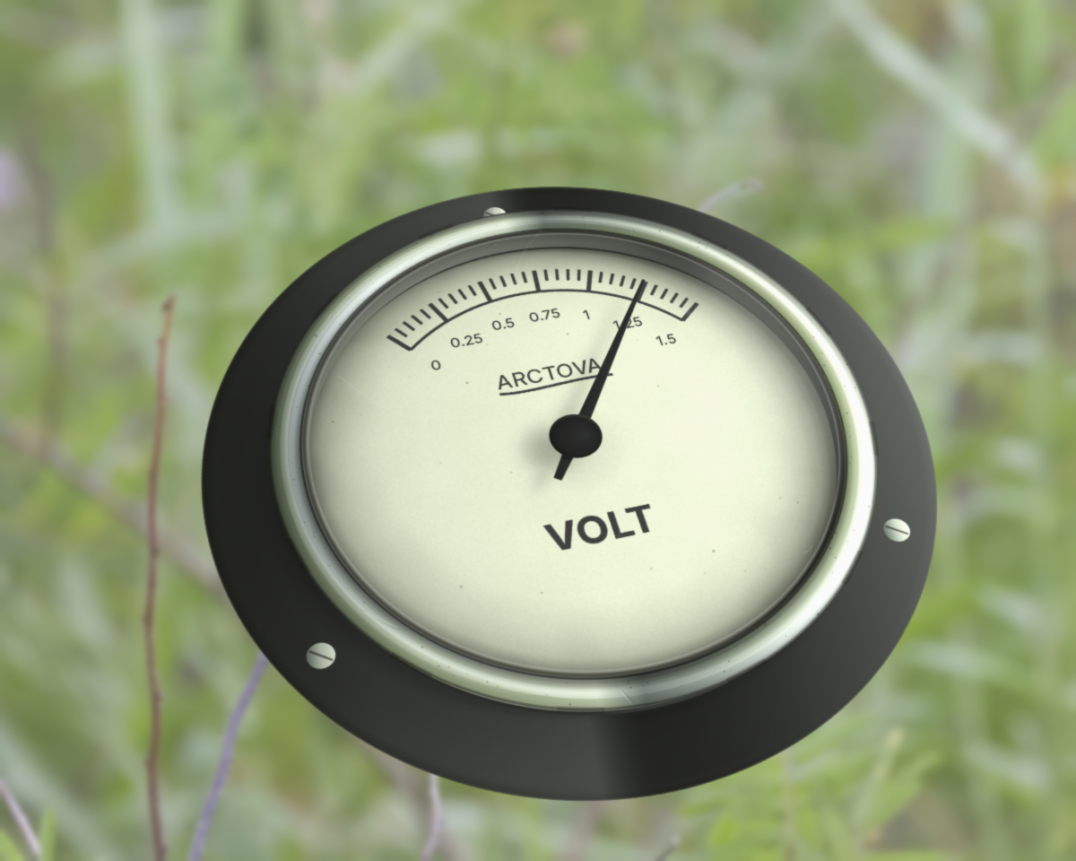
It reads **1.25** V
